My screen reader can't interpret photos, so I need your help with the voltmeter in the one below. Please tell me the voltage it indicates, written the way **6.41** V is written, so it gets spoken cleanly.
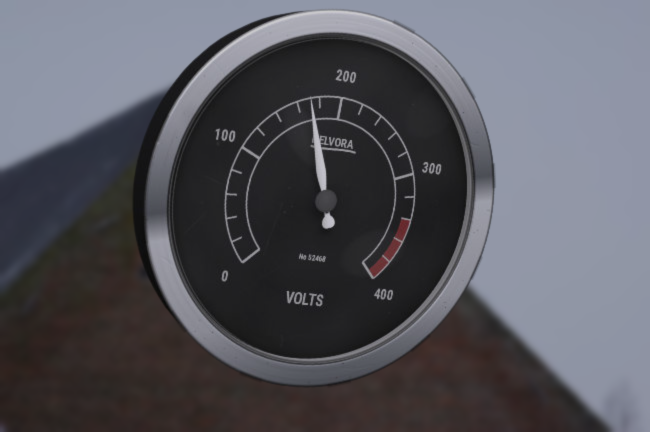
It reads **170** V
